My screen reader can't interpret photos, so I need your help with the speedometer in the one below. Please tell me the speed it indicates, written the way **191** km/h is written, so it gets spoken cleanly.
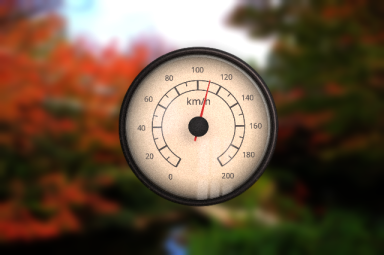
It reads **110** km/h
